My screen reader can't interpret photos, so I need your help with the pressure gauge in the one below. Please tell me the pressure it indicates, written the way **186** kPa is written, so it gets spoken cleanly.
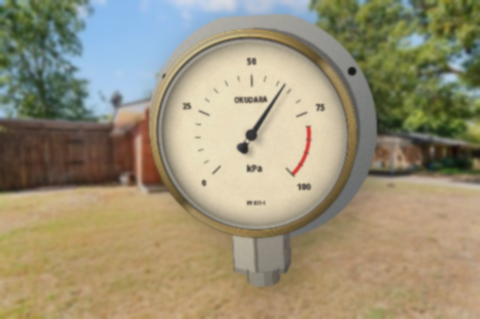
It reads **62.5** kPa
